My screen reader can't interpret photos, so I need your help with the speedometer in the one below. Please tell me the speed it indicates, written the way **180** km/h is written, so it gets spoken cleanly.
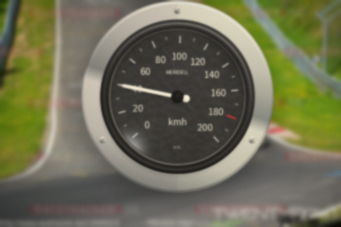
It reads **40** km/h
